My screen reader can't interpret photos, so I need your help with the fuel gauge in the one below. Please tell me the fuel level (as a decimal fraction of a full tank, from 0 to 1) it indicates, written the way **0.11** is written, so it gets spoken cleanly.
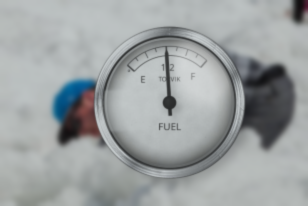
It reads **0.5**
